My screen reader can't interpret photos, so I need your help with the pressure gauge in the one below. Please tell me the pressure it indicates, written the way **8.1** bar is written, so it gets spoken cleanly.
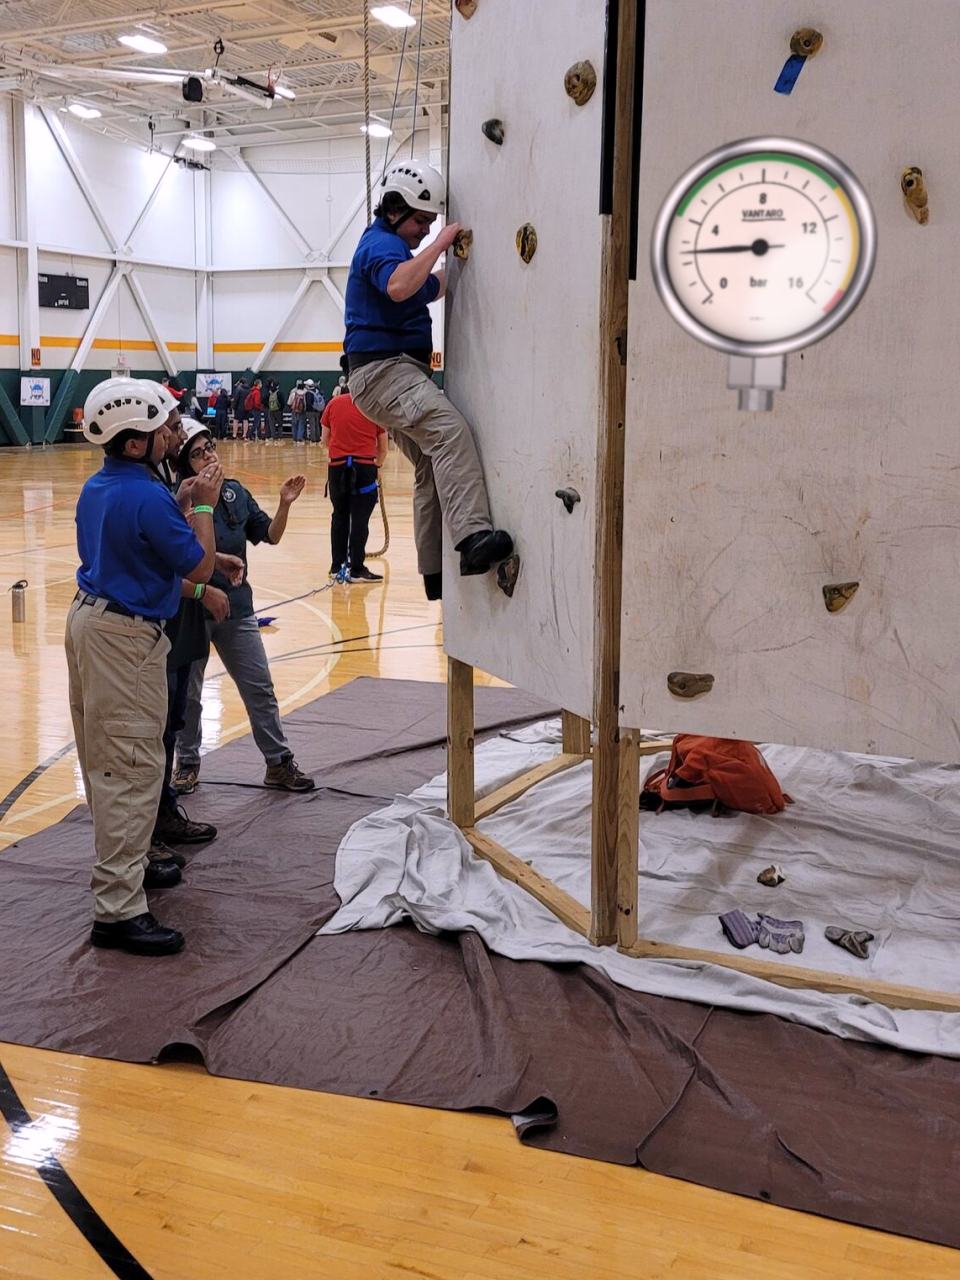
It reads **2.5** bar
